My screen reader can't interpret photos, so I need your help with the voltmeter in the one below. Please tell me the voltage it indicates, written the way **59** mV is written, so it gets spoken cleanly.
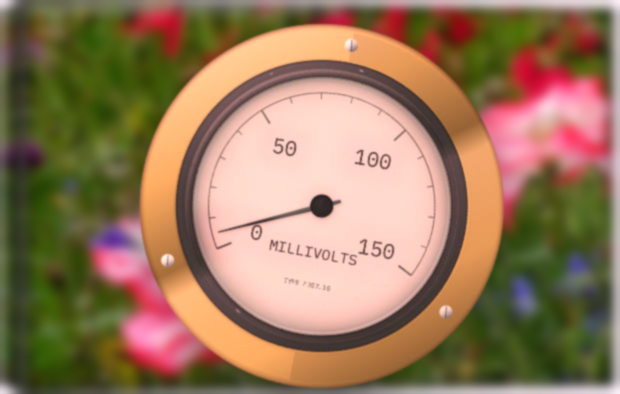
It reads **5** mV
